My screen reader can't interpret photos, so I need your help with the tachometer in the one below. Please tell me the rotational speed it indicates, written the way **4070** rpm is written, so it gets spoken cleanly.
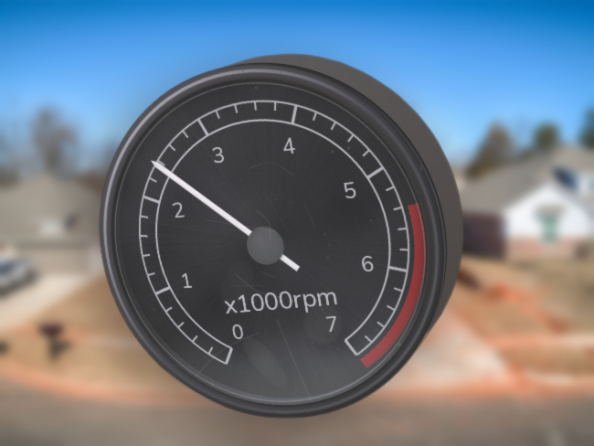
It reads **2400** rpm
